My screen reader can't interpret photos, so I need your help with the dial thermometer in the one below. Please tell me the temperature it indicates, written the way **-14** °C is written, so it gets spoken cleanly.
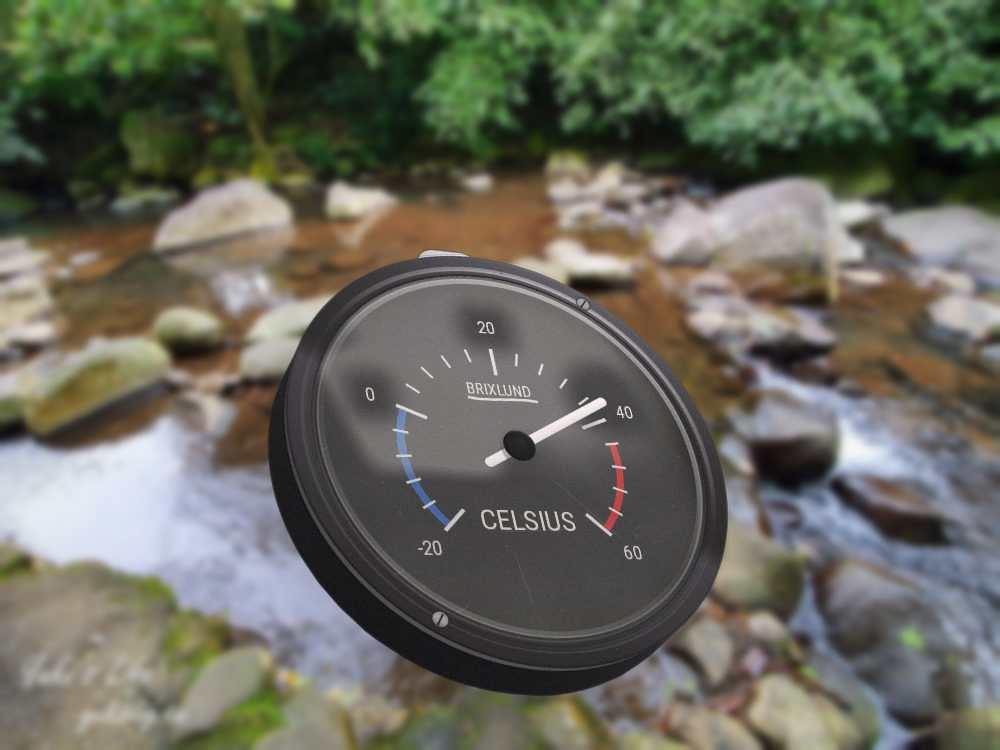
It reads **38** °C
